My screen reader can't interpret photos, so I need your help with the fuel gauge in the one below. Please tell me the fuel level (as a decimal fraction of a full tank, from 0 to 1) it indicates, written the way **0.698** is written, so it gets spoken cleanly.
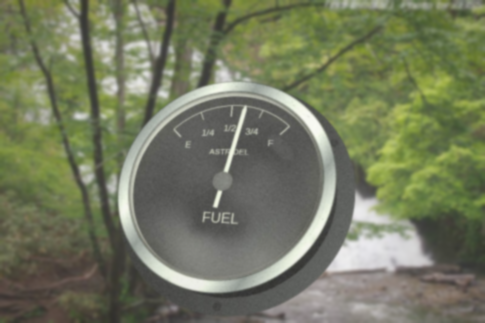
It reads **0.625**
